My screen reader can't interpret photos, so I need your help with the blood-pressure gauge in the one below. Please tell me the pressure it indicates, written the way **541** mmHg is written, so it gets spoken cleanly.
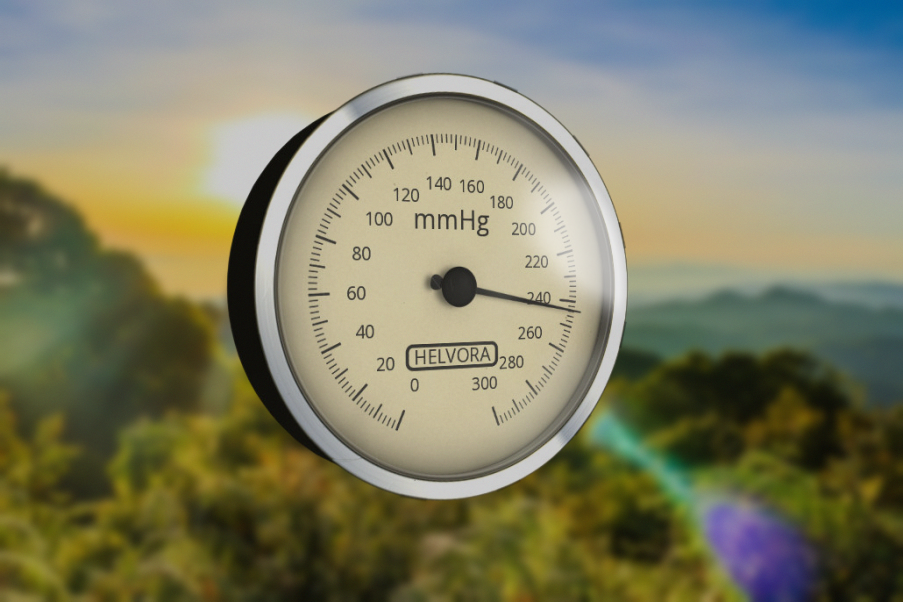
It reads **244** mmHg
